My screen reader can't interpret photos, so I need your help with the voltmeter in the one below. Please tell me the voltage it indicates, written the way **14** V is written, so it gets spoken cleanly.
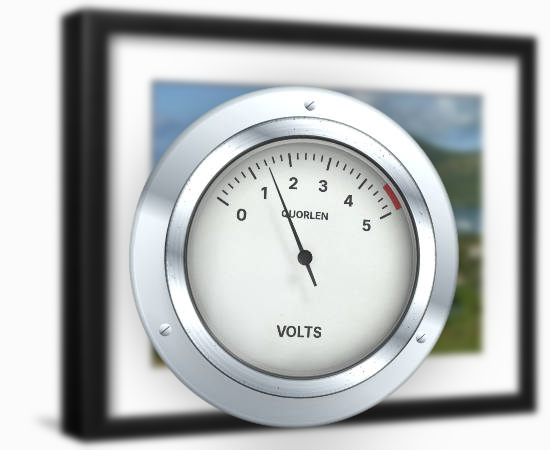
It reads **1.4** V
